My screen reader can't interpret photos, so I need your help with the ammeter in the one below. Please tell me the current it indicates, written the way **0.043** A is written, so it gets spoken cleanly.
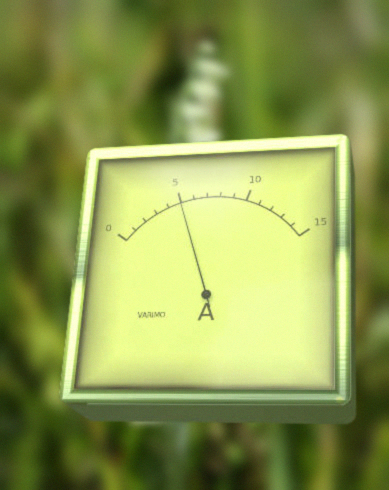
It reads **5** A
